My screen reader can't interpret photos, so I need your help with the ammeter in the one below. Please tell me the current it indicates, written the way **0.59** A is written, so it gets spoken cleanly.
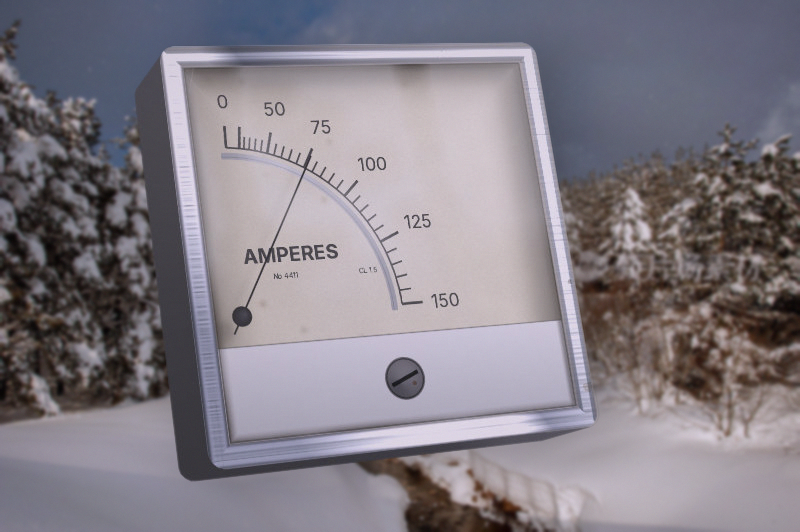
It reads **75** A
